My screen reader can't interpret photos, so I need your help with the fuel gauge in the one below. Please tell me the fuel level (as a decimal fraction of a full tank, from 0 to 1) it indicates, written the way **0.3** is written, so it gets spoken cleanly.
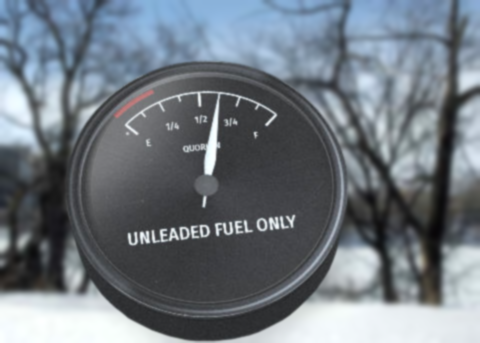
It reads **0.625**
